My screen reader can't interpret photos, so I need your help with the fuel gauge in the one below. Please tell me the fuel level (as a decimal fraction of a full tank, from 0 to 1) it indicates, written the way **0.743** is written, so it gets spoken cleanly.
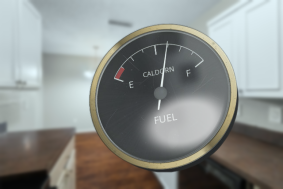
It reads **0.625**
